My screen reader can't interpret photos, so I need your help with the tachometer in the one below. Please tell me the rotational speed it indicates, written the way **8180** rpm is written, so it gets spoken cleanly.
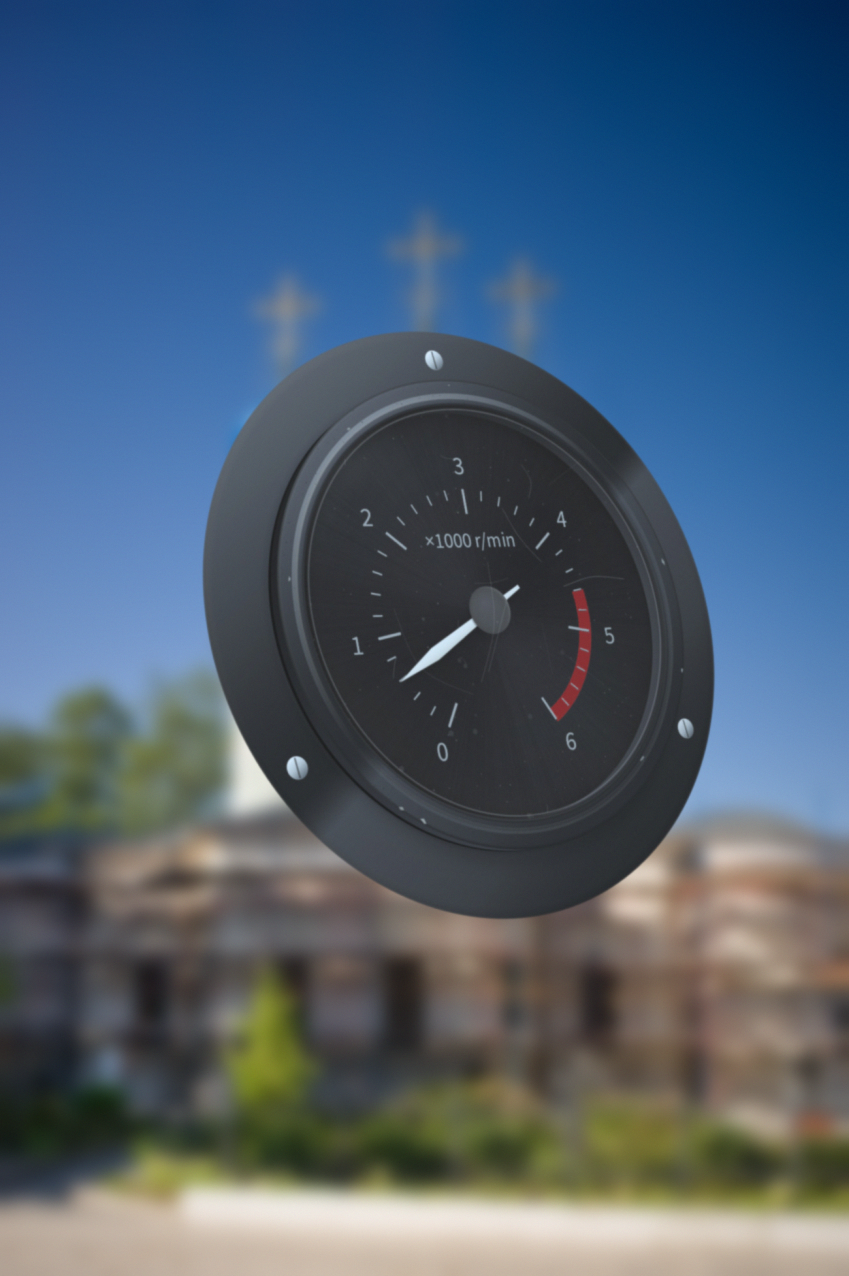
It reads **600** rpm
